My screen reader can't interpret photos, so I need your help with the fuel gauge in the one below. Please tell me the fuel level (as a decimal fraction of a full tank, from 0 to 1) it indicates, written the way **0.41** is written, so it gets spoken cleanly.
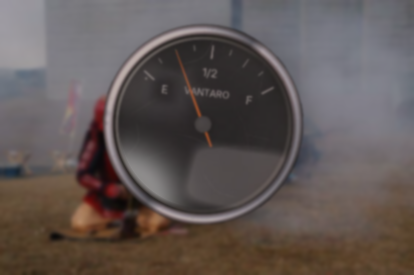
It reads **0.25**
